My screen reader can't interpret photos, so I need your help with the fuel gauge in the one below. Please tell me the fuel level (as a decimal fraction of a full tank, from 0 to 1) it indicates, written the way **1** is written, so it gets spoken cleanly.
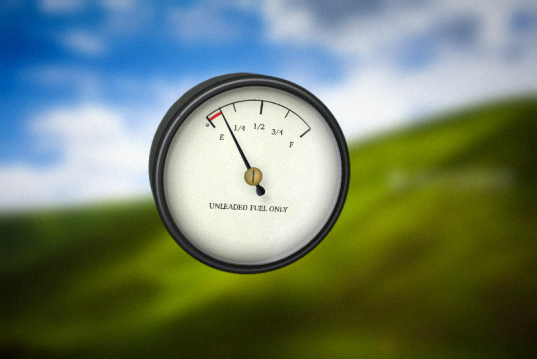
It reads **0.125**
